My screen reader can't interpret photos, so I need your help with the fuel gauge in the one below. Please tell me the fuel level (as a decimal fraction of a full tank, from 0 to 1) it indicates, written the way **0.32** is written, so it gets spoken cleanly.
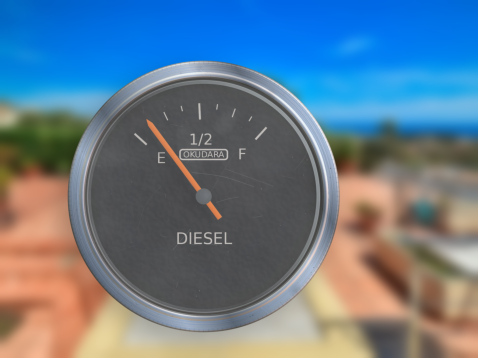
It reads **0.125**
